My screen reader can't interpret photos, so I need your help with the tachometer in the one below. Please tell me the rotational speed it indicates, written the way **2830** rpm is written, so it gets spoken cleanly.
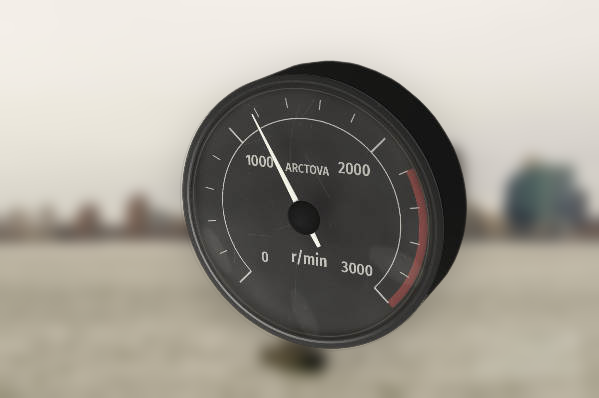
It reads **1200** rpm
